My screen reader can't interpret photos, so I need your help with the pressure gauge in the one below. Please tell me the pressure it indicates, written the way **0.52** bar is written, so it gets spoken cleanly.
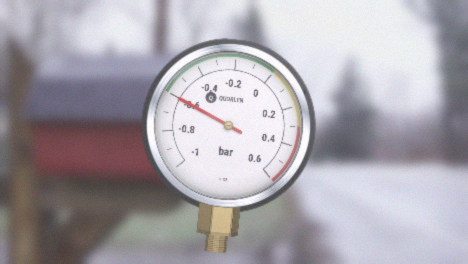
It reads **-0.6** bar
